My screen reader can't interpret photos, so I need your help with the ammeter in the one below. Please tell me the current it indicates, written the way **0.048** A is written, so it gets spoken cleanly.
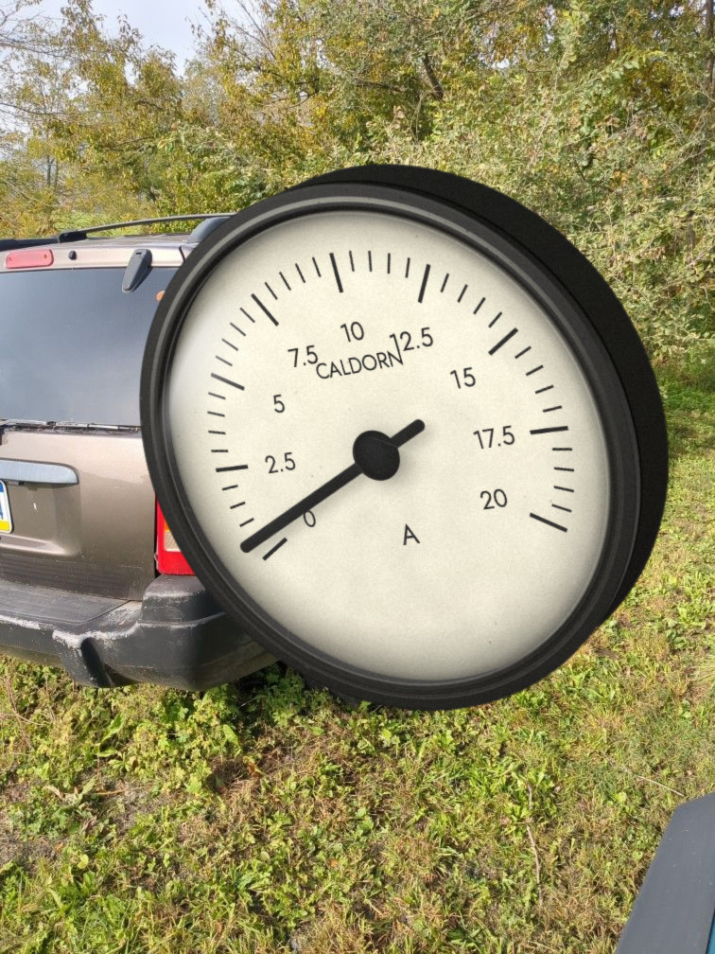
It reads **0.5** A
